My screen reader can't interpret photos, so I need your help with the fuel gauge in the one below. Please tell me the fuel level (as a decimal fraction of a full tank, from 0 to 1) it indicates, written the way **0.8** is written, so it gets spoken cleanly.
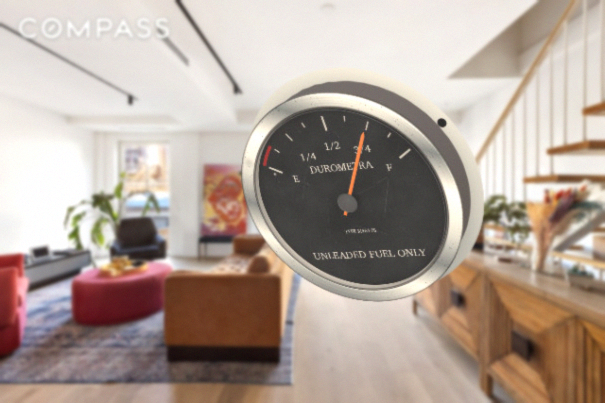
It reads **0.75**
